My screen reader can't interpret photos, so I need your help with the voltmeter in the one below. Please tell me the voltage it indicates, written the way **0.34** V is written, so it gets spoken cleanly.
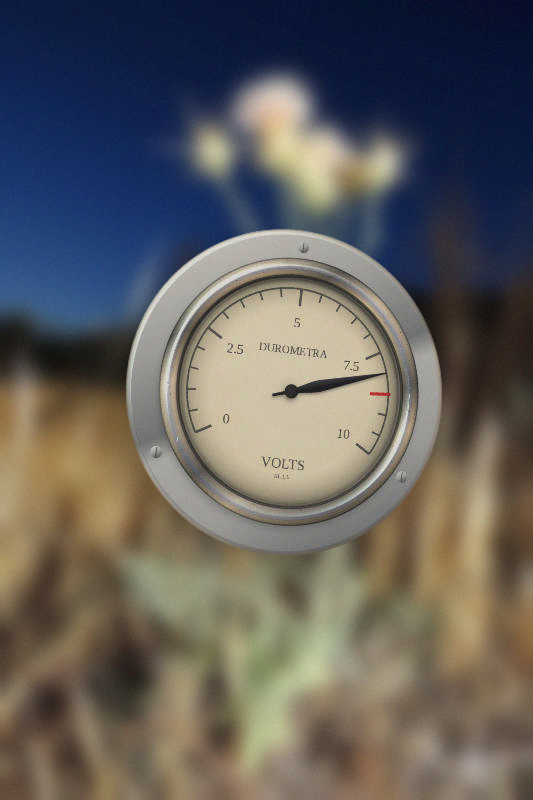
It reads **8** V
